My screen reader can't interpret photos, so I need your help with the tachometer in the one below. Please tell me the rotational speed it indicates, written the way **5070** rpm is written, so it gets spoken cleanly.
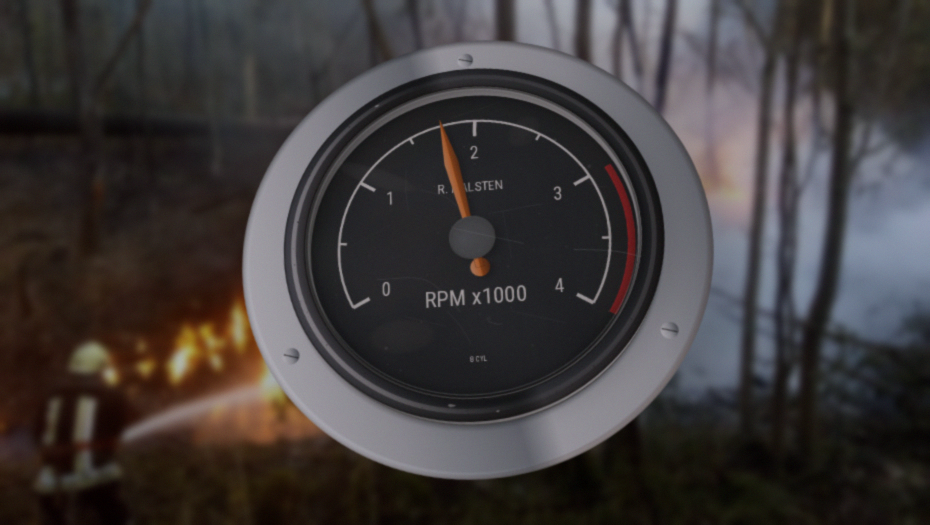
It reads **1750** rpm
